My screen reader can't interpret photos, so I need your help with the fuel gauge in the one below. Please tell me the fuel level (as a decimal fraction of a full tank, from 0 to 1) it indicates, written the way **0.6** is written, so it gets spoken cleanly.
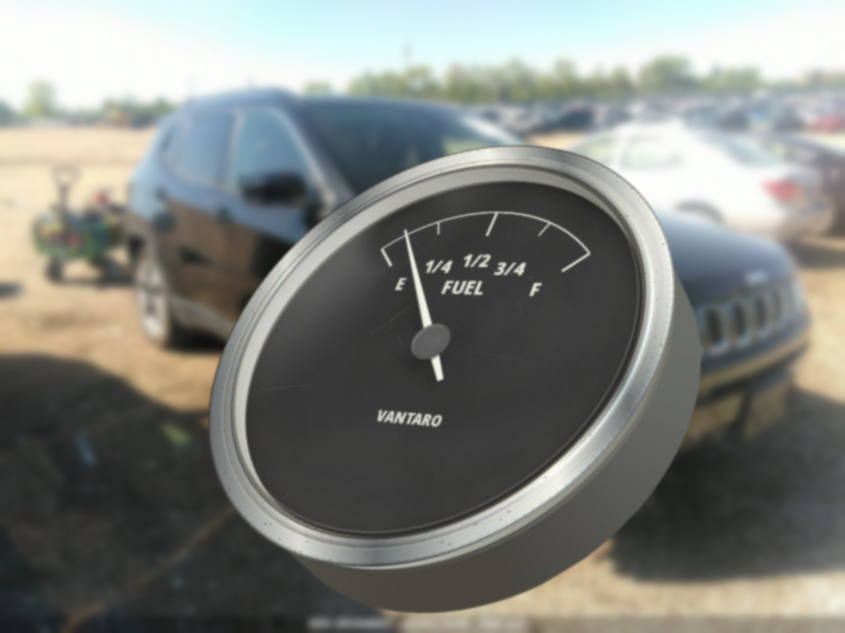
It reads **0.125**
